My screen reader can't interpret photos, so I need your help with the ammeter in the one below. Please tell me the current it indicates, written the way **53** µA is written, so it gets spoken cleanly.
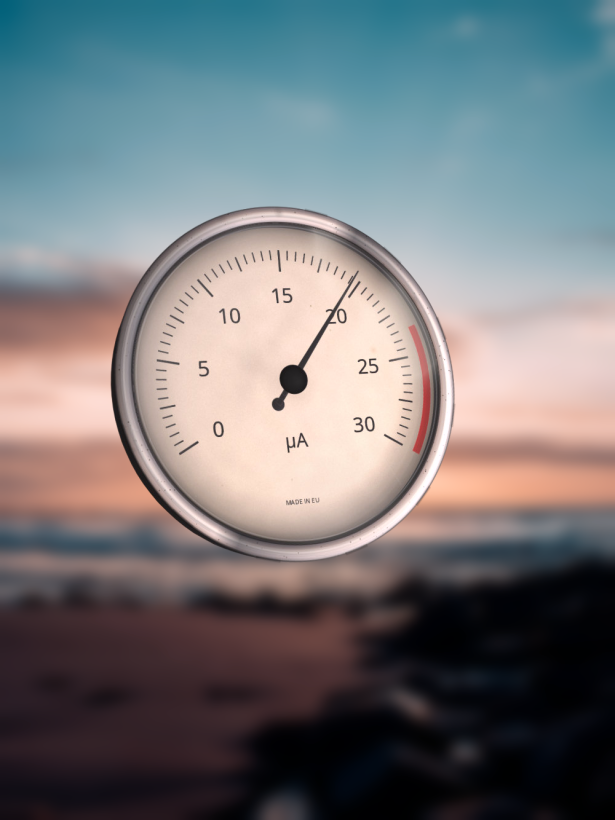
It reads **19.5** µA
